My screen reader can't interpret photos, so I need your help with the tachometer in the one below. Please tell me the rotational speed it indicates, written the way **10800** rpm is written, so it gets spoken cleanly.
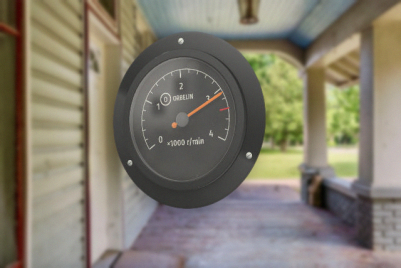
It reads **3100** rpm
